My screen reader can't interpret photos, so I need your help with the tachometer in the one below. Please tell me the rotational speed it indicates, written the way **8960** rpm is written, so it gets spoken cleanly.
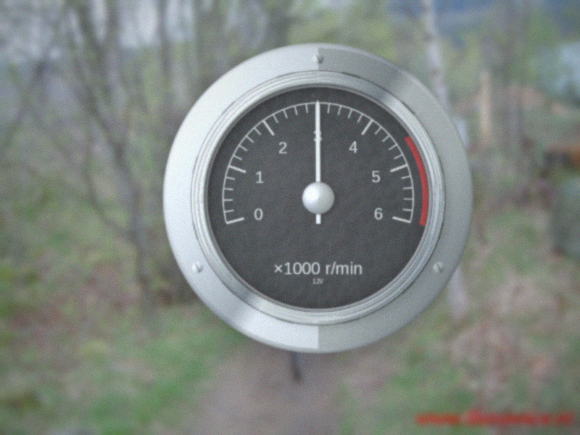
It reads **3000** rpm
